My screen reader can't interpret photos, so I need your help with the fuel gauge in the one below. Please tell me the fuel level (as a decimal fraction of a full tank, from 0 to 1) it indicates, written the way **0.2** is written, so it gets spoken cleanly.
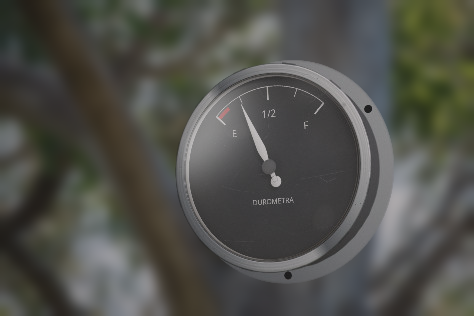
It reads **0.25**
